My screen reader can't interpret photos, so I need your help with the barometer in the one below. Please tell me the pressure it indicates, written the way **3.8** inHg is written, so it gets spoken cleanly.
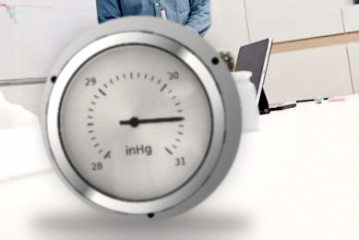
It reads **30.5** inHg
